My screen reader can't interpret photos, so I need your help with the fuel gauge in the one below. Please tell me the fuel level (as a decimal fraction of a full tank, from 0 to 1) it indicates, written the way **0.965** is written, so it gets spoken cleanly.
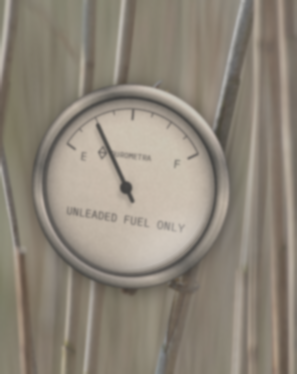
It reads **0.25**
